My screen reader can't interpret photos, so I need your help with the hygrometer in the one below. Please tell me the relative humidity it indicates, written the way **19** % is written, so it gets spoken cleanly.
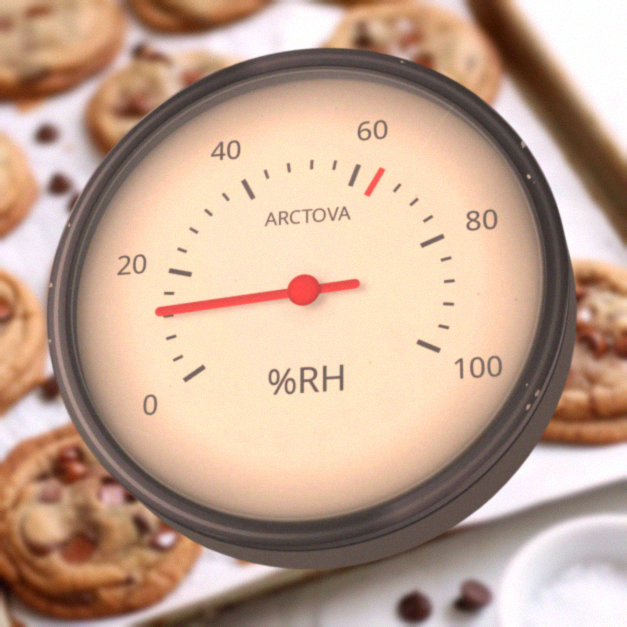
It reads **12** %
